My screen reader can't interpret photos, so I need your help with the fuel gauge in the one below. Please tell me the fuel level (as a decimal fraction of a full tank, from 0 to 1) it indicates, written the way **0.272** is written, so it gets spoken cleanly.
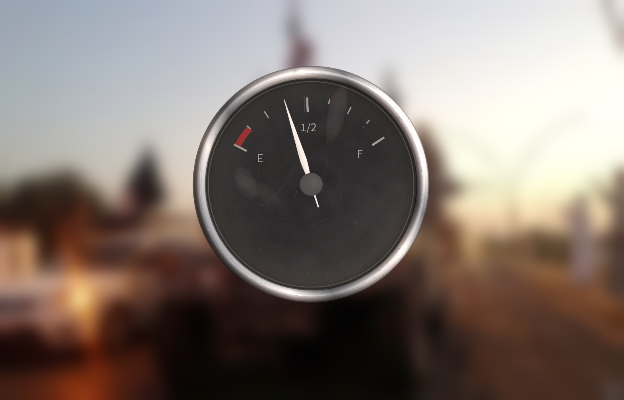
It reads **0.375**
